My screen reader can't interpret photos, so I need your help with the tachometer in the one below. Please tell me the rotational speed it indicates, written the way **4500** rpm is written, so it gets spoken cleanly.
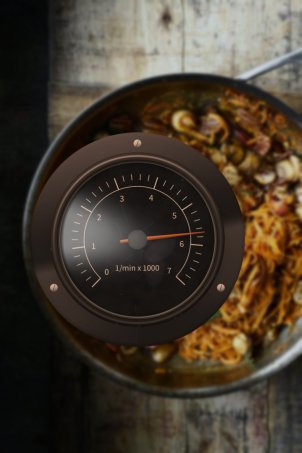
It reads **5700** rpm
